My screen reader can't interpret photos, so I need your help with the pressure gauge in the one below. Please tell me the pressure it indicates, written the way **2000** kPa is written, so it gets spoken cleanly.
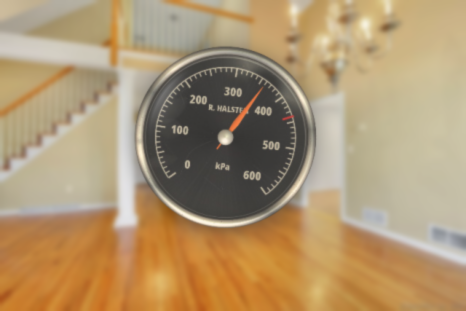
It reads **360** kPa
